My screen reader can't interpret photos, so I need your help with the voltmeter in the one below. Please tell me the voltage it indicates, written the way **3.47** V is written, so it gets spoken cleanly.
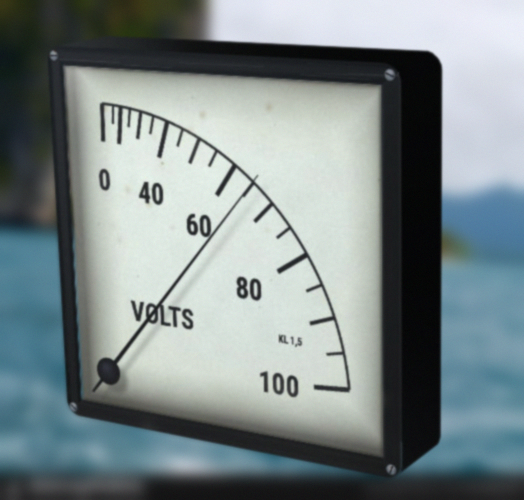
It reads **65** V
